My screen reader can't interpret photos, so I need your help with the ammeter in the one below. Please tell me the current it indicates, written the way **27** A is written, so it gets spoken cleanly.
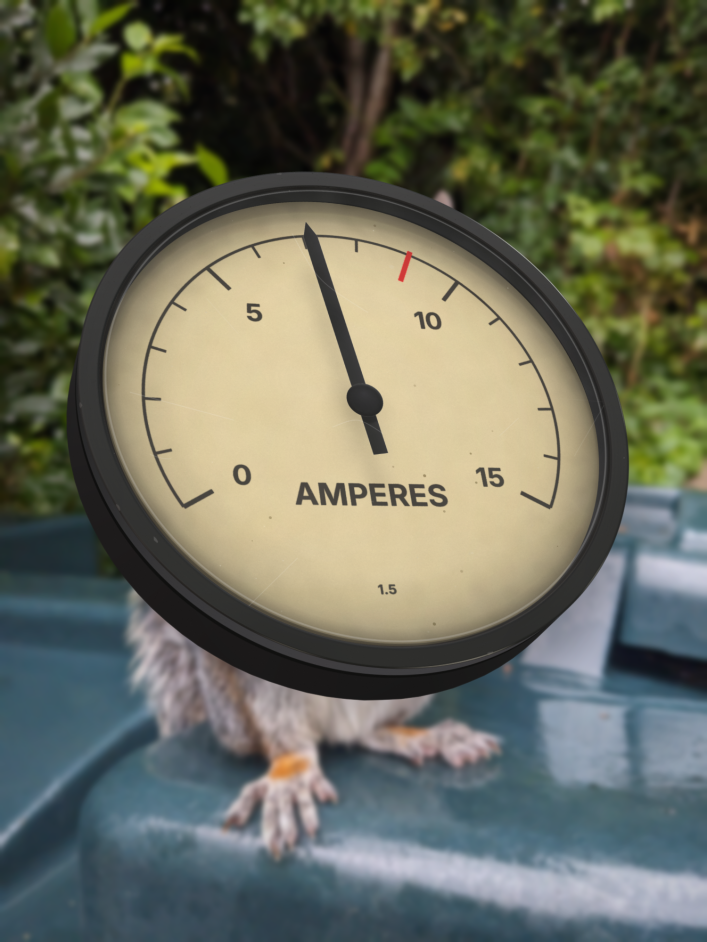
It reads **7** A
